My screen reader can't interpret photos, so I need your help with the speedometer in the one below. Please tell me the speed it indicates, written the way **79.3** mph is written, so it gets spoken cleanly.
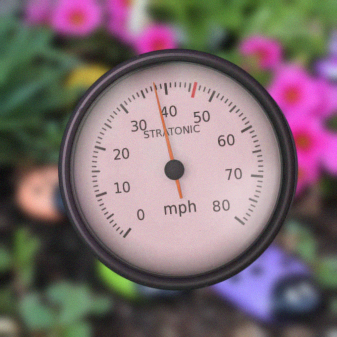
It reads **38** mph
